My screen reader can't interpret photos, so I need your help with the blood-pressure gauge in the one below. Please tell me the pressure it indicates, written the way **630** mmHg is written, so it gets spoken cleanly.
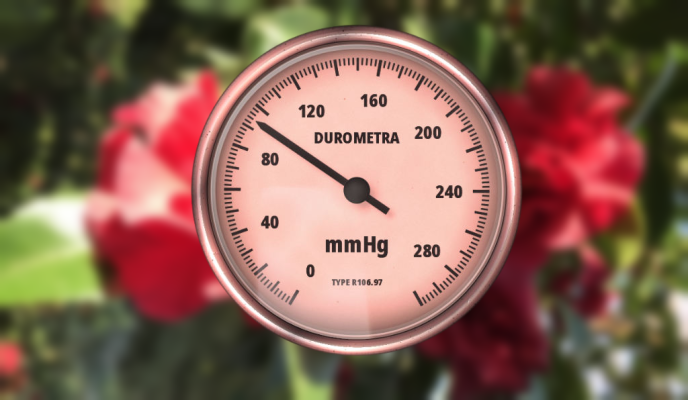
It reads **94** mmHg
